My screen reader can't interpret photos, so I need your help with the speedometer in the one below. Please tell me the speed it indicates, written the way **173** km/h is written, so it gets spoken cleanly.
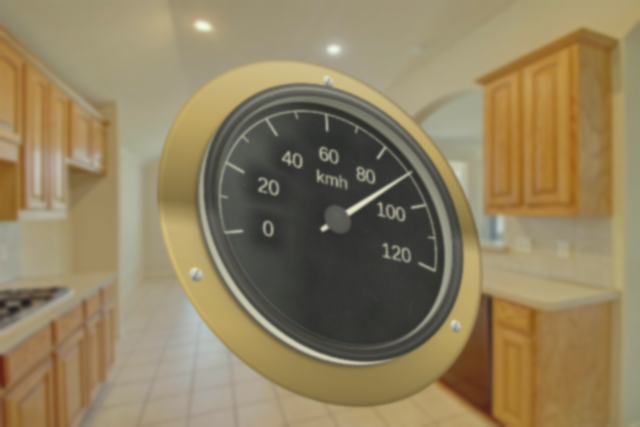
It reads **90** km/h
